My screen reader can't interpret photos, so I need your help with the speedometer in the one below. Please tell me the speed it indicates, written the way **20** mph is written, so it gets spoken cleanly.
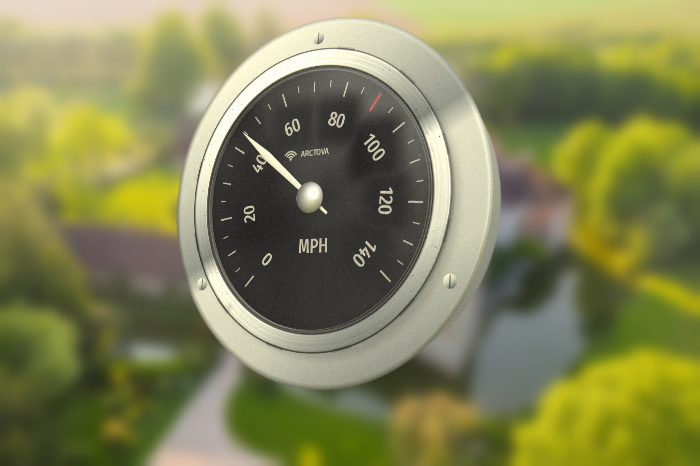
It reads **45** mph
